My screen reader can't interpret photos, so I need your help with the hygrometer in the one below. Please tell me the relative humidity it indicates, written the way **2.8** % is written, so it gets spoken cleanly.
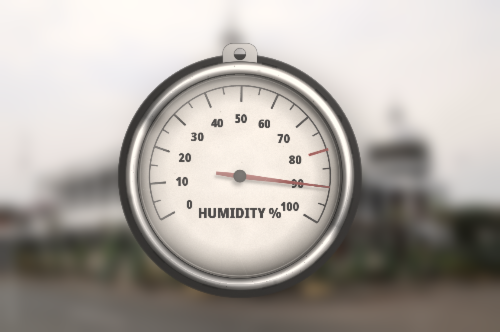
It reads **90** %
